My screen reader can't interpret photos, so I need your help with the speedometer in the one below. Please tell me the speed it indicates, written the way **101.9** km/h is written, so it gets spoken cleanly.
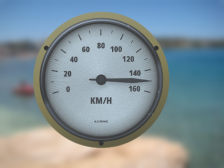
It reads **150** km/h
